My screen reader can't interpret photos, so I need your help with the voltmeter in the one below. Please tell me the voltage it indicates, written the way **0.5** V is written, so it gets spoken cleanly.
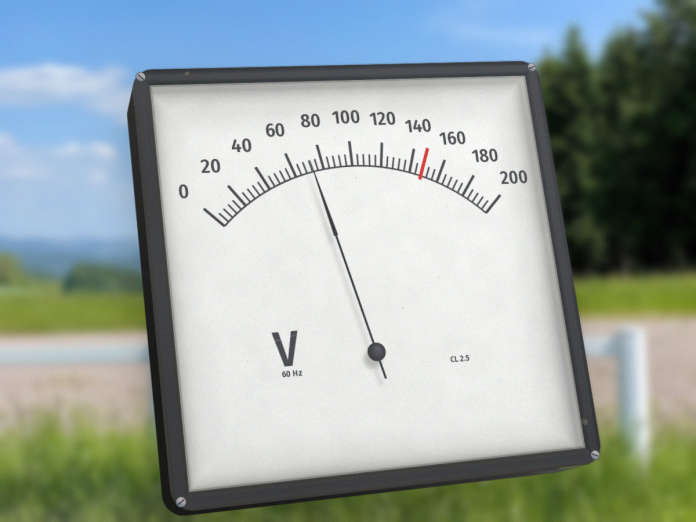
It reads **72** V
